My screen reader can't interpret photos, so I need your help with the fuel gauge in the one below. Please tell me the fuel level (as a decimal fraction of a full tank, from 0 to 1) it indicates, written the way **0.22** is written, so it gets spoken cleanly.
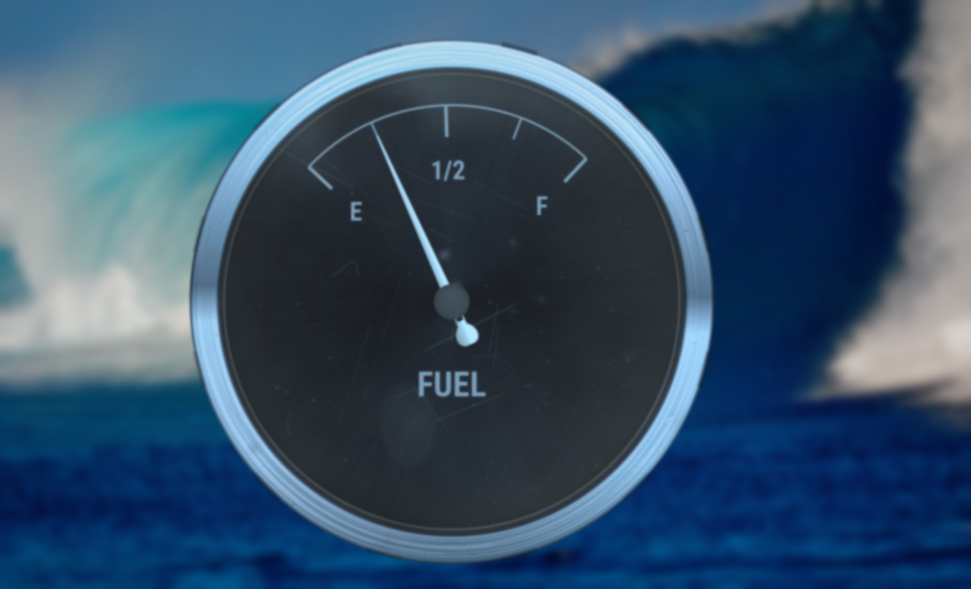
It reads **0.25**
